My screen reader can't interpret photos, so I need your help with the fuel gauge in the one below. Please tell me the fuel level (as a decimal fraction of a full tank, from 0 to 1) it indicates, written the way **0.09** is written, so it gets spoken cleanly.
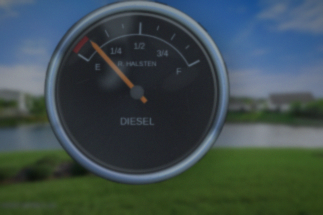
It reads **0.125**
